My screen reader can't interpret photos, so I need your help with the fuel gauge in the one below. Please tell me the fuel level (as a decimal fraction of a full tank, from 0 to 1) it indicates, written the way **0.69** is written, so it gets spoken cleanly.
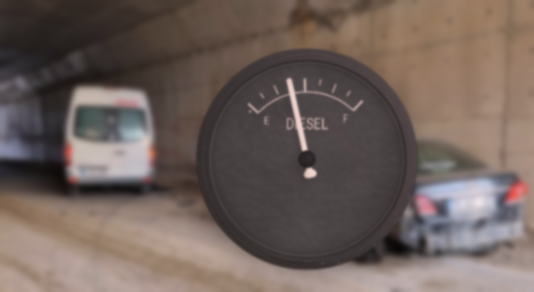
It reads **0.375**
